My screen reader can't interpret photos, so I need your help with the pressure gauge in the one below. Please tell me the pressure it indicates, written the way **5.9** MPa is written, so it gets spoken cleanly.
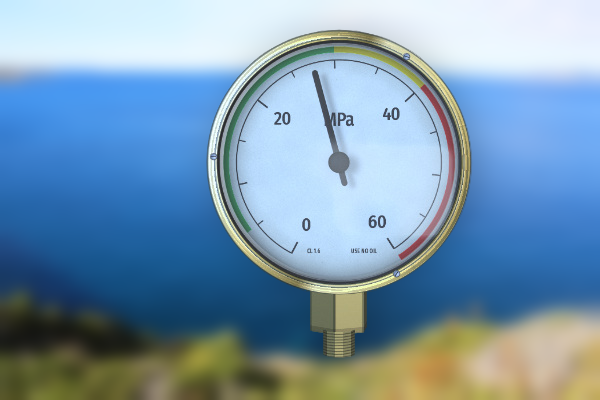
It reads **27.5** MPa
